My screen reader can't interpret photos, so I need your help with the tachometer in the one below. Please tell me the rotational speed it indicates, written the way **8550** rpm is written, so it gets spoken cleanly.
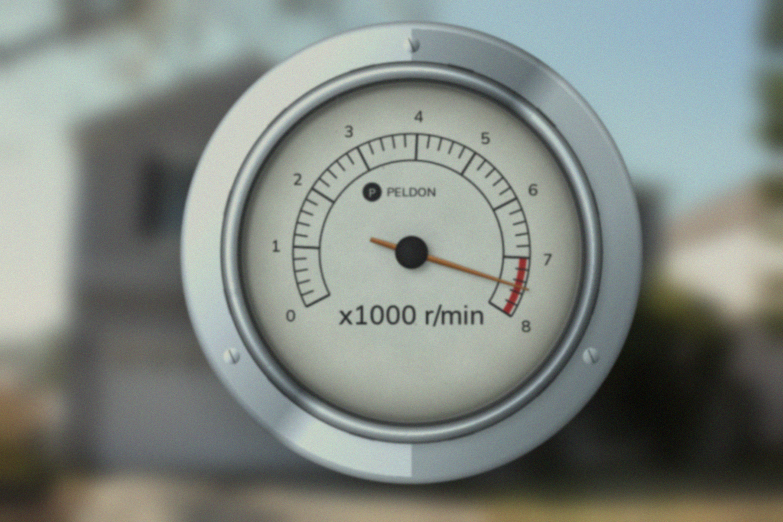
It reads **7500** rpm
